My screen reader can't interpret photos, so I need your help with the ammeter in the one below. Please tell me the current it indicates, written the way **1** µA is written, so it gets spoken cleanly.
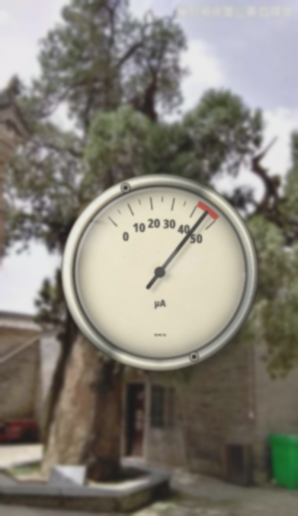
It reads **45** µA
